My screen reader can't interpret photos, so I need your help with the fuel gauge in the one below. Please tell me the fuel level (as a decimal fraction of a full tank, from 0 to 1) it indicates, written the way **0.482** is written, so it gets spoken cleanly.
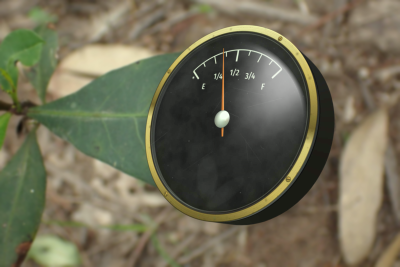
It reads **0.375**
